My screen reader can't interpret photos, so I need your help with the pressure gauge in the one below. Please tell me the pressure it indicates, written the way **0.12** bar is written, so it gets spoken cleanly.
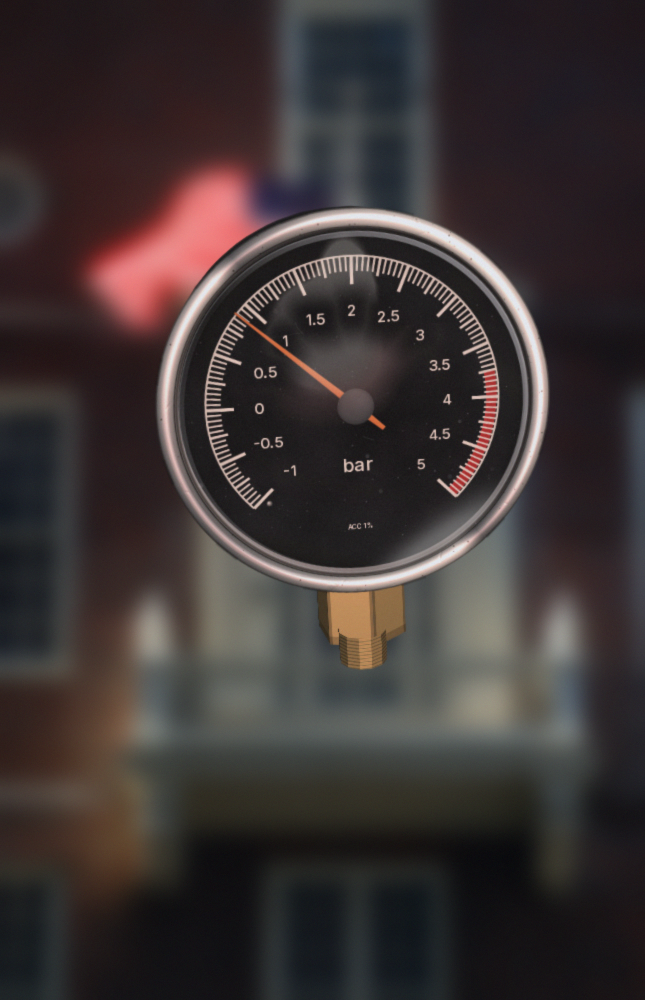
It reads **0.9** bar
